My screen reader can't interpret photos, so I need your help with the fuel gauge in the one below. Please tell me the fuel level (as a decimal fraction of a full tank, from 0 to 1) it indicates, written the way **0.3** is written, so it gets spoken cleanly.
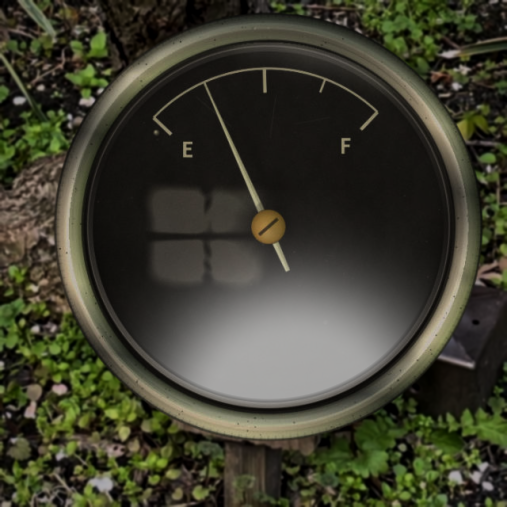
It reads **0.25**
